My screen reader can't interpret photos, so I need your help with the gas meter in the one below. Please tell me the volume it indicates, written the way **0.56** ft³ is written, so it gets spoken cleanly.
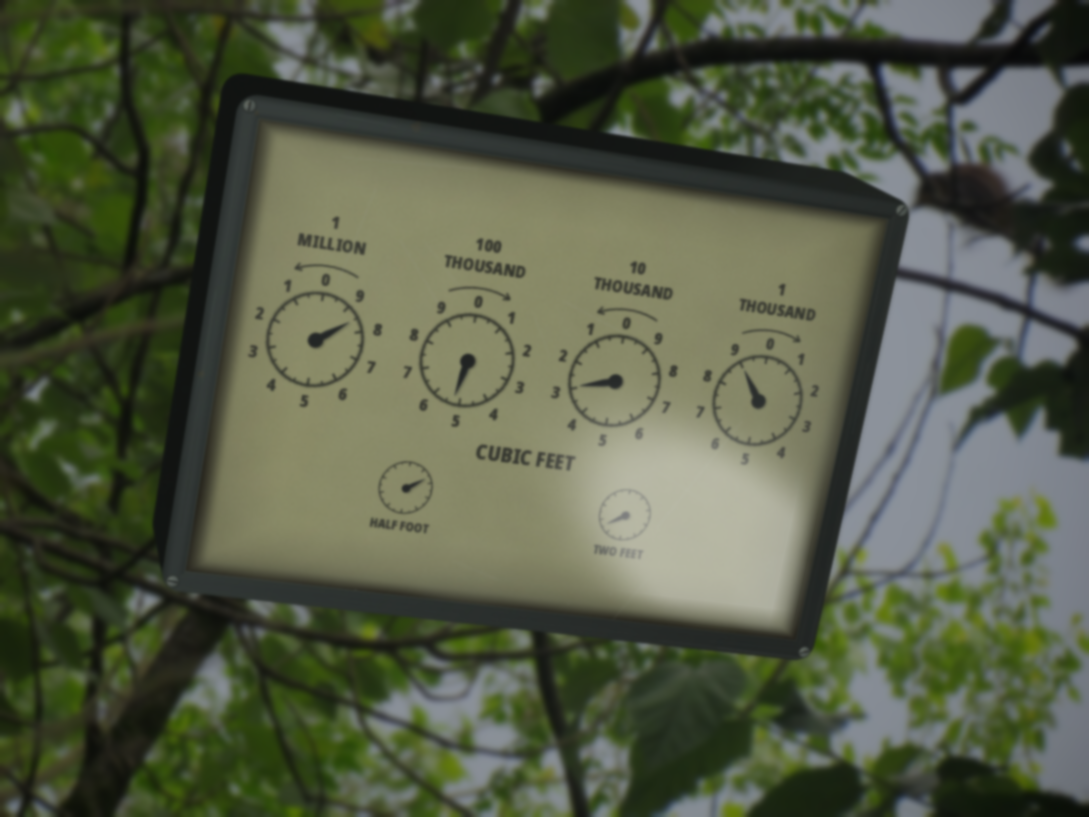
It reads **852900** ft³
